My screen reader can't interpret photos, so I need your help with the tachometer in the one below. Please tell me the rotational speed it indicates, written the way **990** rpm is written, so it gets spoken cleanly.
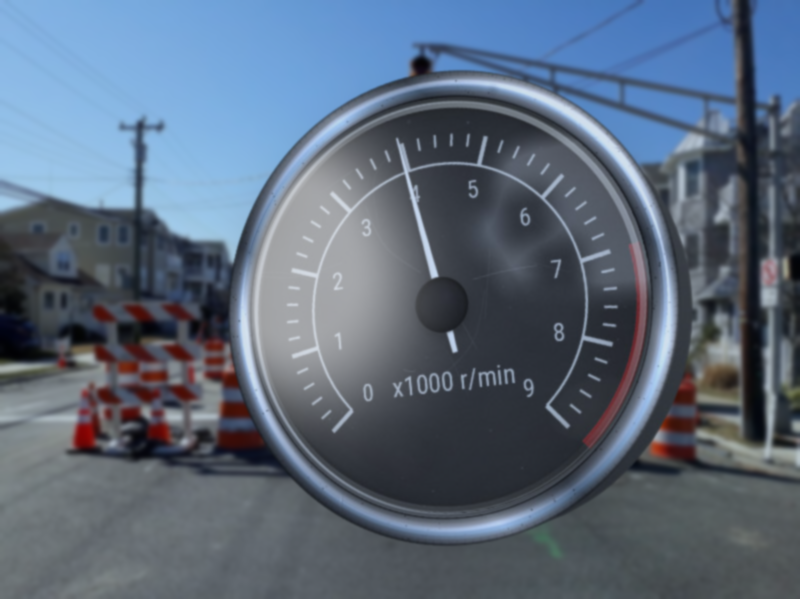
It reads **4000** rpm
